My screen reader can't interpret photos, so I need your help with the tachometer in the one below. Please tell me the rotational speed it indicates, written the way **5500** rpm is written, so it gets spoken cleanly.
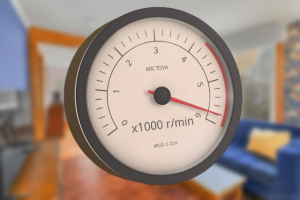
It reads **5800** rpm
